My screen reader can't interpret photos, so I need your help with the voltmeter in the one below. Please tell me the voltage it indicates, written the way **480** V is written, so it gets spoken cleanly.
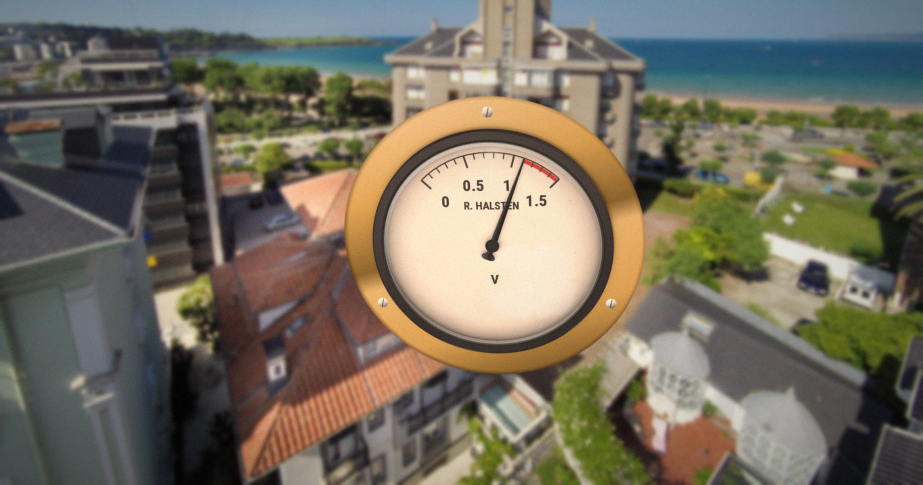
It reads **1.1** V
